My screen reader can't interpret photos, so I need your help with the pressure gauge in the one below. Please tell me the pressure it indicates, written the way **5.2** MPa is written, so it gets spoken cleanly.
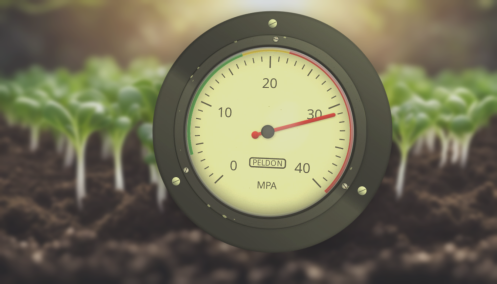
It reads **31** MPa
